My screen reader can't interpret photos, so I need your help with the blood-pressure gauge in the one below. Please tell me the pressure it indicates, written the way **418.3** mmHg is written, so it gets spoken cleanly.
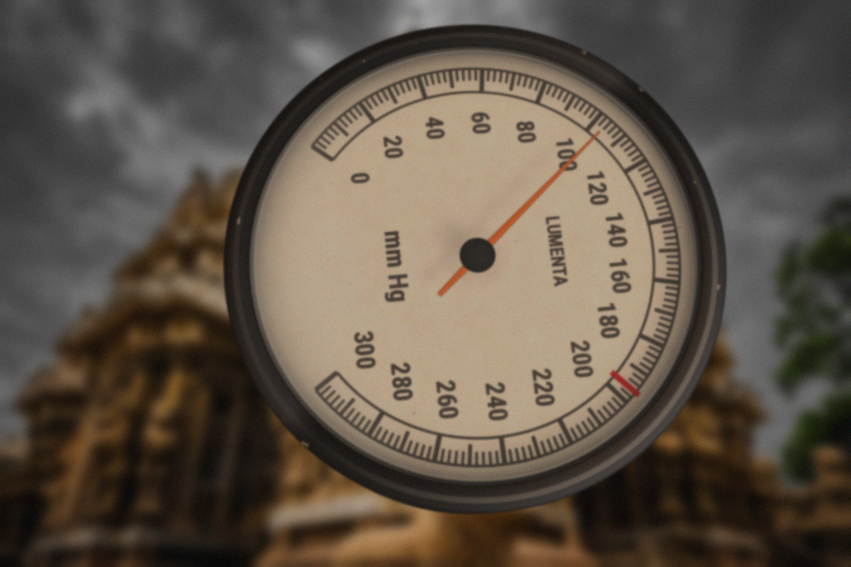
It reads **104** mmHg
